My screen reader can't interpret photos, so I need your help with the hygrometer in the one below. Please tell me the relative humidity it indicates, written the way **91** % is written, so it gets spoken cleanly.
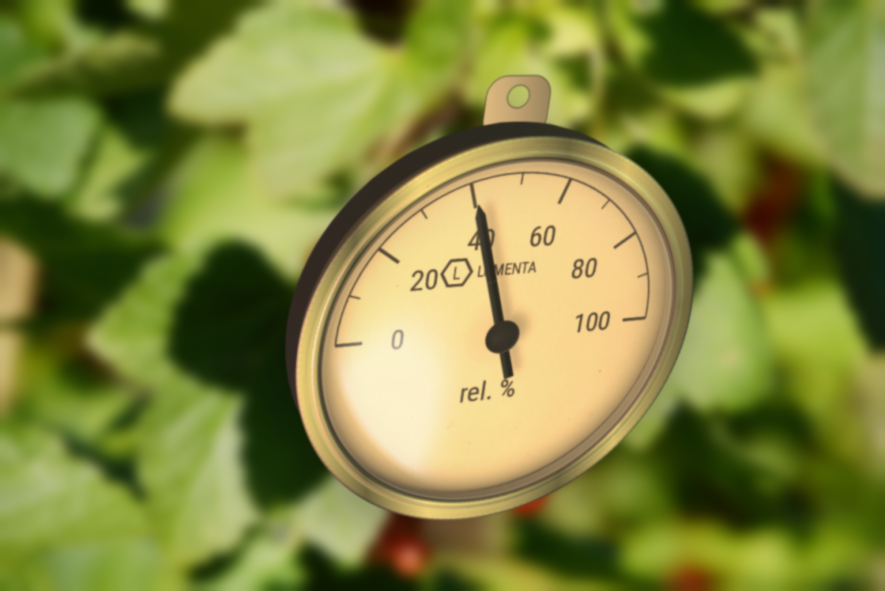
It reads **40** %
